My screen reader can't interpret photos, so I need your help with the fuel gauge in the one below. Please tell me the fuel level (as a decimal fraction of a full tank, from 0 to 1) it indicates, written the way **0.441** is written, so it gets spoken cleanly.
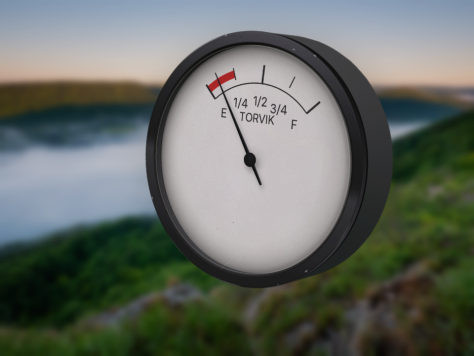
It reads **0.125**
